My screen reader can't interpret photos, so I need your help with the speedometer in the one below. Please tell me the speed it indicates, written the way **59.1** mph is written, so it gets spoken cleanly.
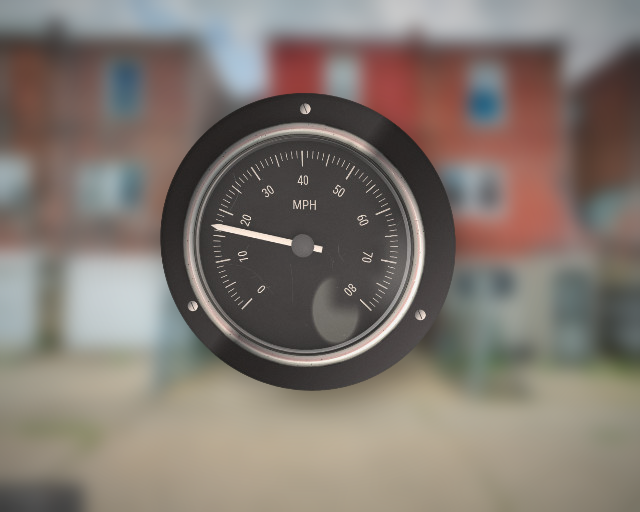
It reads **17** mph
